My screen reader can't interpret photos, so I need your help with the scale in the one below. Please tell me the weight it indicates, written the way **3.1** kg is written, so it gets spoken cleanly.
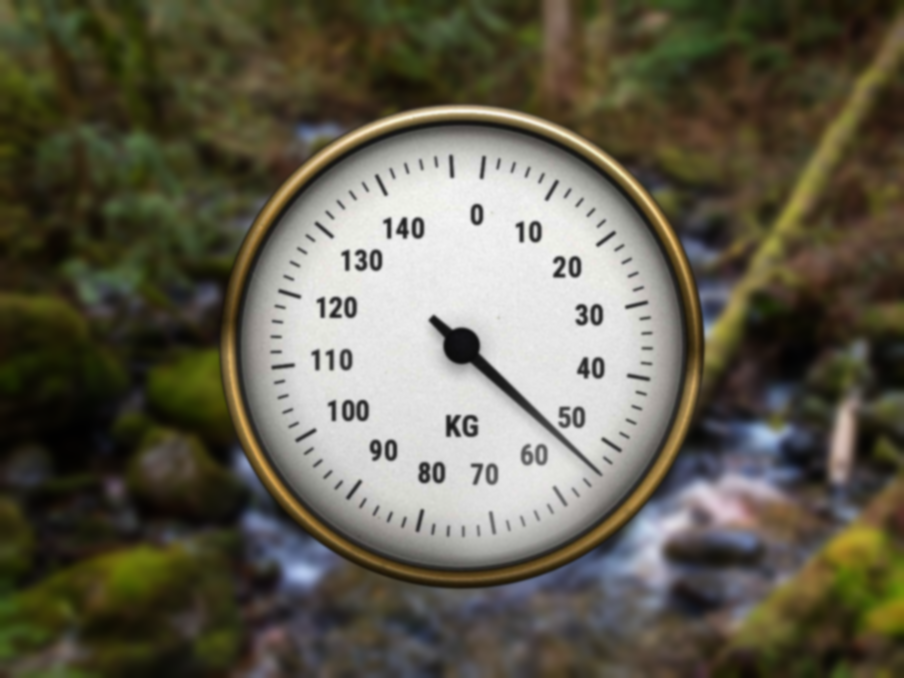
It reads **54** kg
